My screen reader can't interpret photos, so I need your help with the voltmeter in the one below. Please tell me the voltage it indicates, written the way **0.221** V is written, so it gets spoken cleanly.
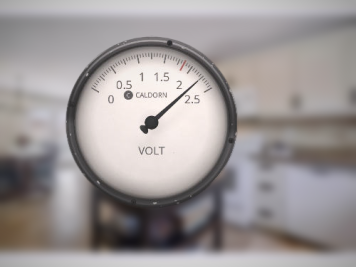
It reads **2.25** V
